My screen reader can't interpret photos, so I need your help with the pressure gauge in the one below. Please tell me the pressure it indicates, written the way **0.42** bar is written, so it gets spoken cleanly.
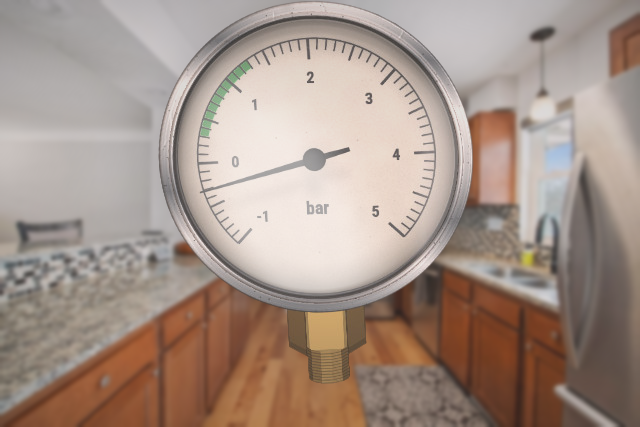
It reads **-0.3** bar
